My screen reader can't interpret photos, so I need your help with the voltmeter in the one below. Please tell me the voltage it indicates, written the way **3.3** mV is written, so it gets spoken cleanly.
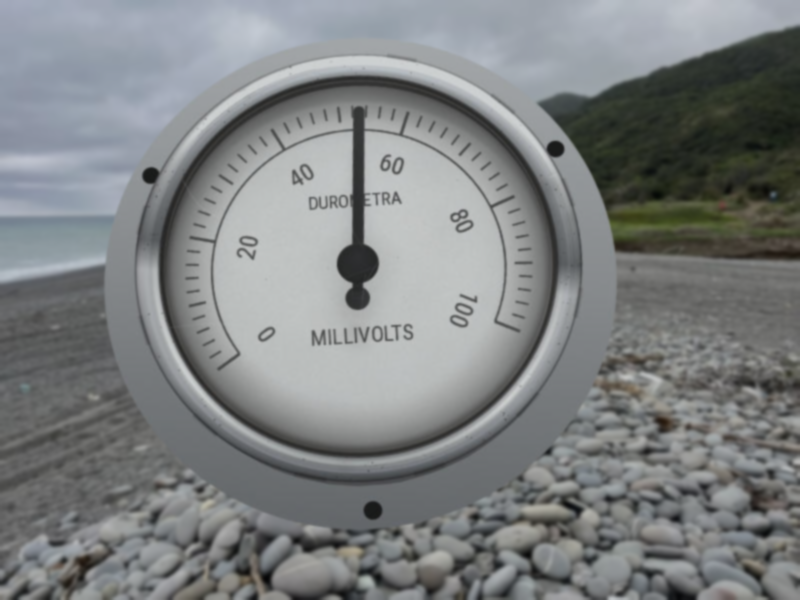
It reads **53** mV
